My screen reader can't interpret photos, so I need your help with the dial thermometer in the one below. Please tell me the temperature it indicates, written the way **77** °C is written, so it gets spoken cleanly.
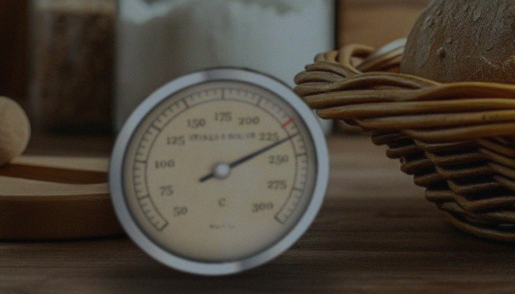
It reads **235** °C
